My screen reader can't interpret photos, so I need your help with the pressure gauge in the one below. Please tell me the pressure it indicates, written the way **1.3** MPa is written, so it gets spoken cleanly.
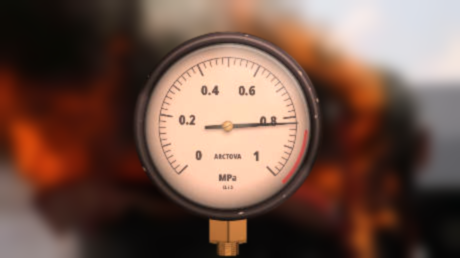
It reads **0.82** MPa
